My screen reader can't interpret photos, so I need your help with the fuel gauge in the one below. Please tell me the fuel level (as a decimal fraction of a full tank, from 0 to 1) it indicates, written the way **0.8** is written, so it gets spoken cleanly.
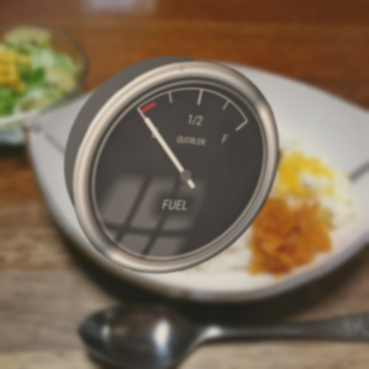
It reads **0**
